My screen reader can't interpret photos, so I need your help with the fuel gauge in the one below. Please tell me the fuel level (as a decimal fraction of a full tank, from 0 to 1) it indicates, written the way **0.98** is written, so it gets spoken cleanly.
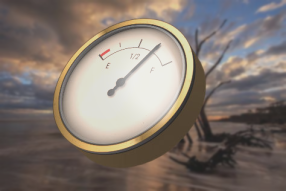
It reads **0.75**
